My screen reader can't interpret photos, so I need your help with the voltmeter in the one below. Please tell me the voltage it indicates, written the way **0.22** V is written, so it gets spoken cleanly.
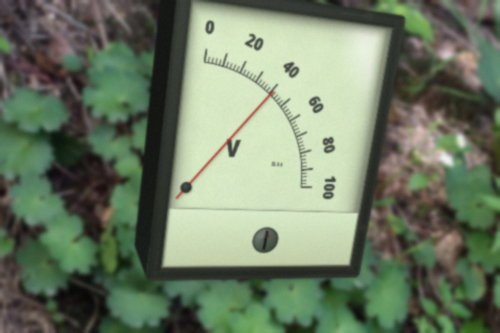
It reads **40** V
